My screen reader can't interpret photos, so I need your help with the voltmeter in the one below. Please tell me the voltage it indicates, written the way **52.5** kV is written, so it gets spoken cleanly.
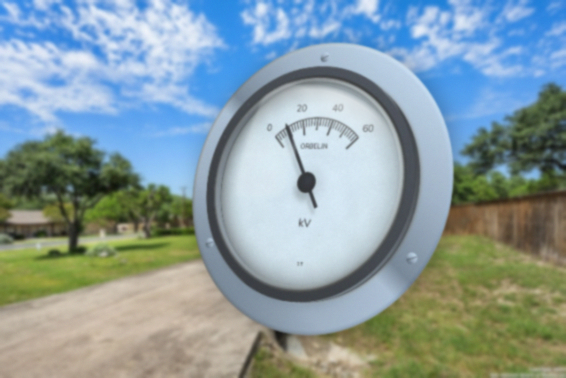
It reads **10** kV
